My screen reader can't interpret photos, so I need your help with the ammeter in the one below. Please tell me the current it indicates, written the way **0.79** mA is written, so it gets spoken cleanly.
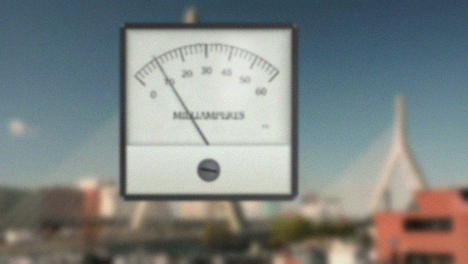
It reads **10** mA
